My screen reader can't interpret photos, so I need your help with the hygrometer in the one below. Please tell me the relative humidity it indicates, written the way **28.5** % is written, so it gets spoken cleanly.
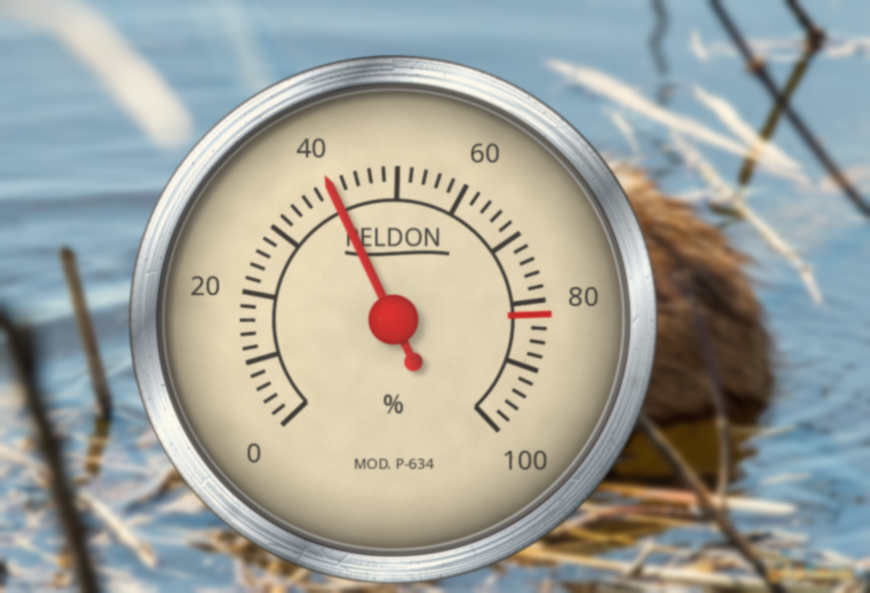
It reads **40** %
